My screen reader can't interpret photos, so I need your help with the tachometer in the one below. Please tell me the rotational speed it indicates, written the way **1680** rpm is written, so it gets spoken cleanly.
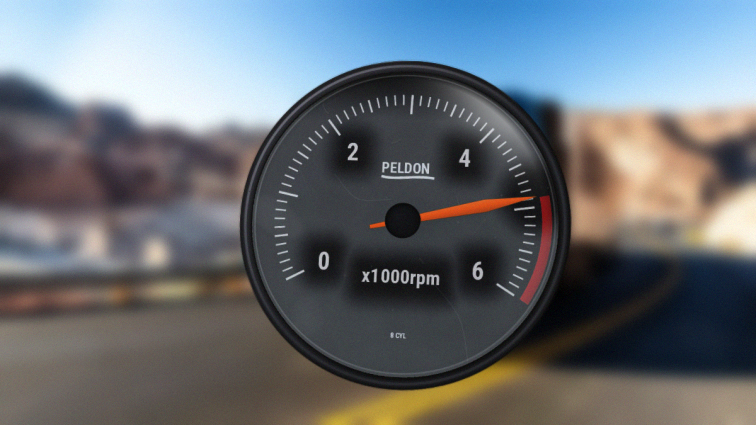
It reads **4900** rpm
